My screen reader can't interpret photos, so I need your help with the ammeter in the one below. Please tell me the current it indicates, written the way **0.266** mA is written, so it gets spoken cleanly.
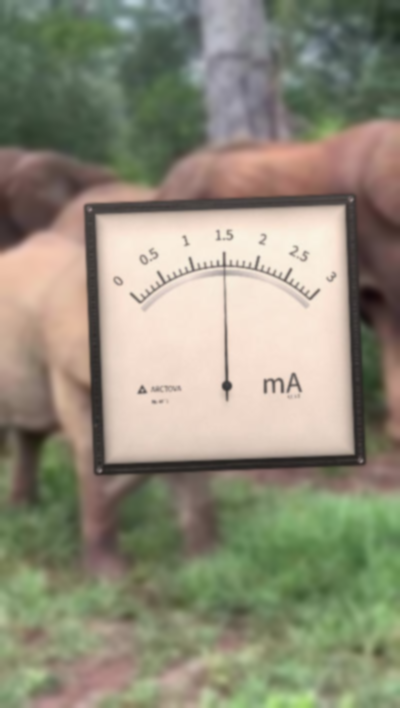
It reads **1.5** mA
